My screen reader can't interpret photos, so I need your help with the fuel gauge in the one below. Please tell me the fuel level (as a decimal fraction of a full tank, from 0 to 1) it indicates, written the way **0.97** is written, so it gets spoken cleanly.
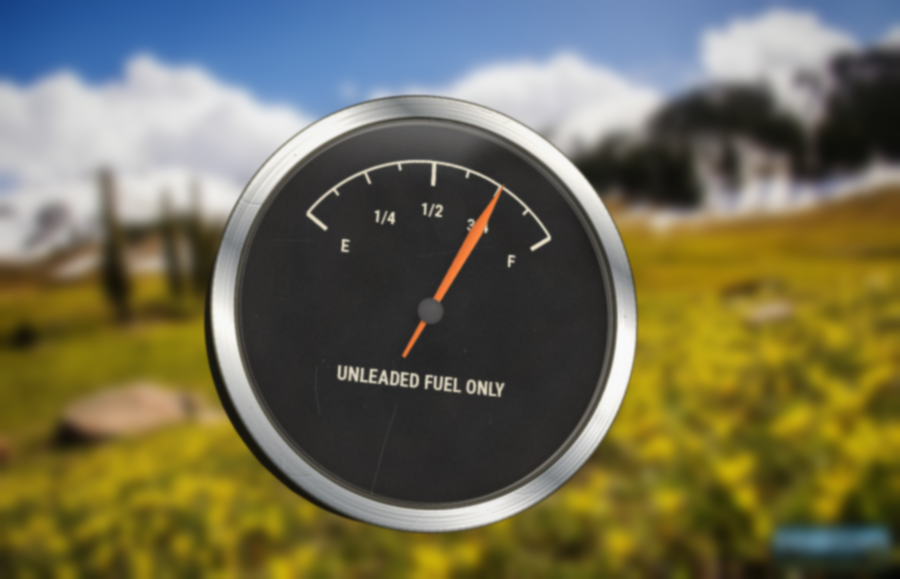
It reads **0.75**
